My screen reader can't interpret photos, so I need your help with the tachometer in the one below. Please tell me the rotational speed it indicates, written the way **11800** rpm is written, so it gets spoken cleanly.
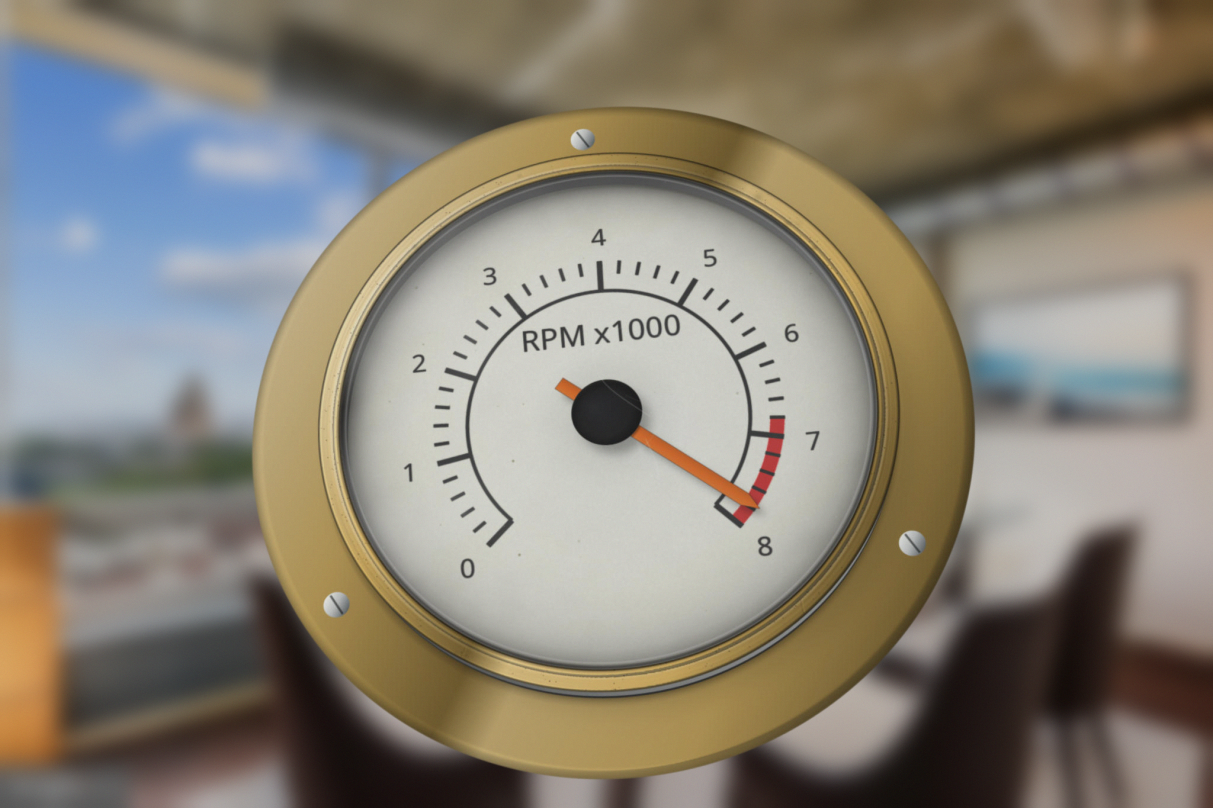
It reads **7800** rpm
